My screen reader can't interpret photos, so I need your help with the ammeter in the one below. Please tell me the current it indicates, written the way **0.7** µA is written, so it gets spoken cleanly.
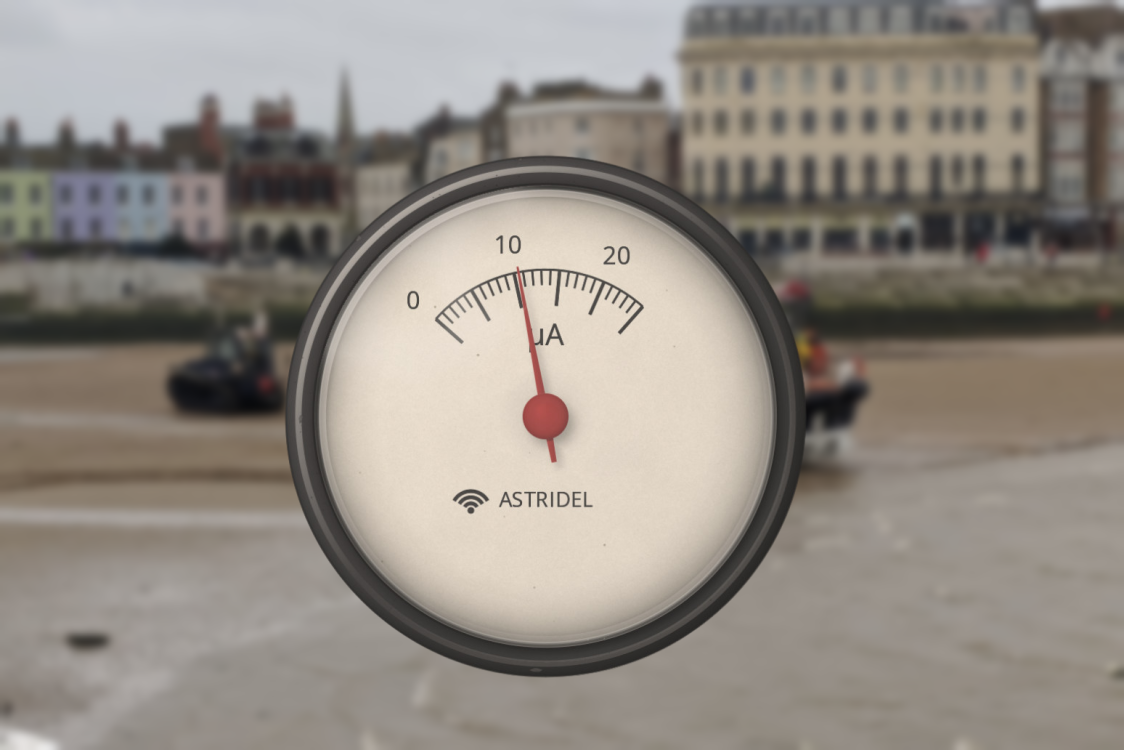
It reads **10.5** µA
